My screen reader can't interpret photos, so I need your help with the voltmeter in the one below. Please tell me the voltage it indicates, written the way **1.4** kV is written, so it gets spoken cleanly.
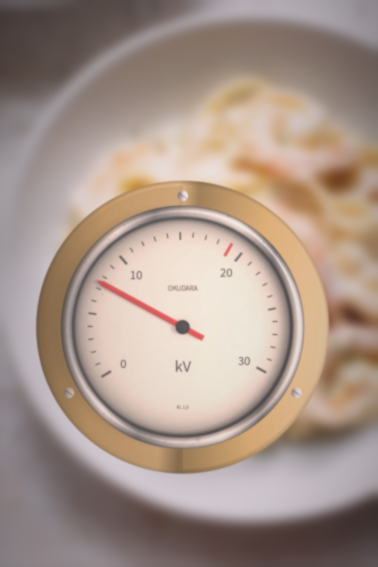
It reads **7.5** kV
